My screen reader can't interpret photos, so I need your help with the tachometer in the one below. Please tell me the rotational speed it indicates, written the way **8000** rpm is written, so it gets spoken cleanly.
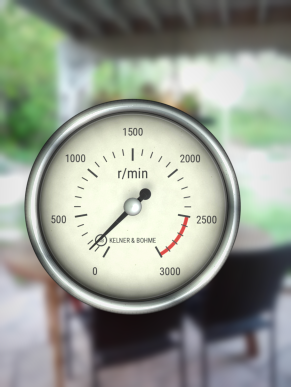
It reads **150** rpm
